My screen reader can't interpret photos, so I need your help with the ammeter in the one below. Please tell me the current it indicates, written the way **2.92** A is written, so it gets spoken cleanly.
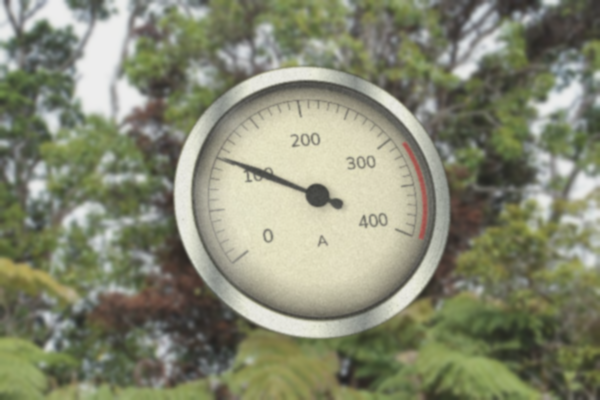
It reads **100** A
